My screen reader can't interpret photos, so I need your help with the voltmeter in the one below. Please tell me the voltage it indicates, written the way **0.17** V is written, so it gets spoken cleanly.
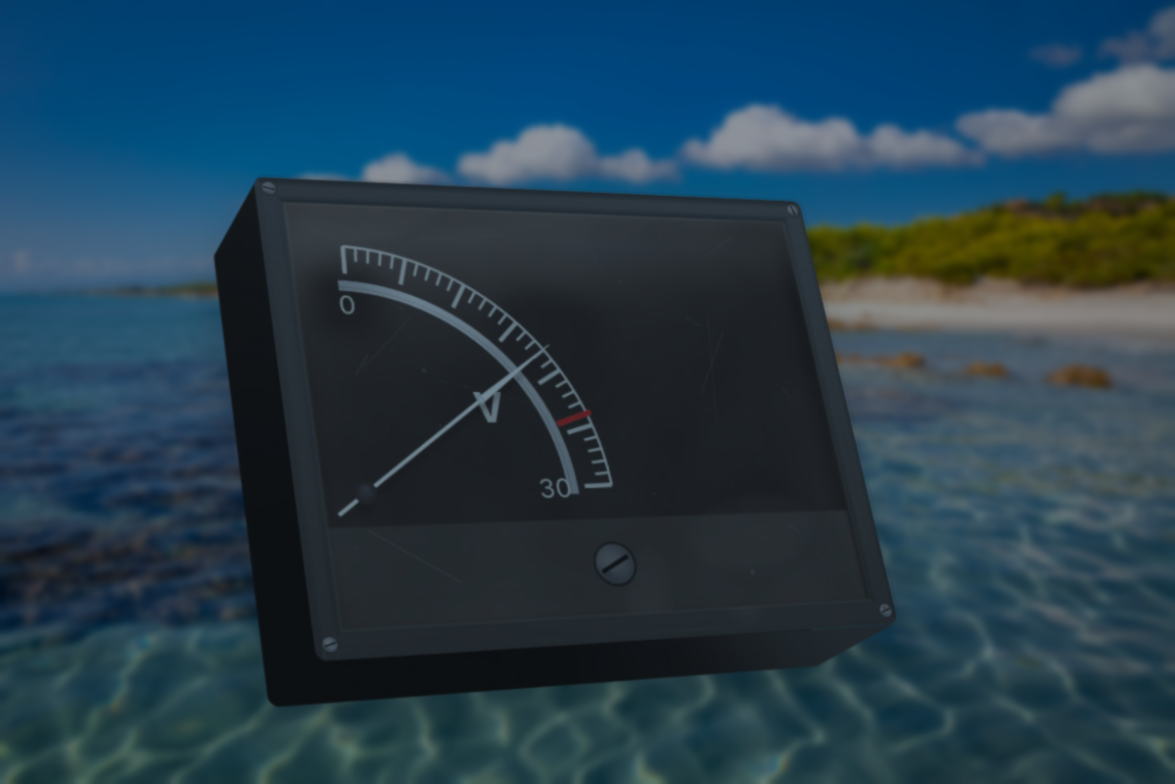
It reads **18** V
